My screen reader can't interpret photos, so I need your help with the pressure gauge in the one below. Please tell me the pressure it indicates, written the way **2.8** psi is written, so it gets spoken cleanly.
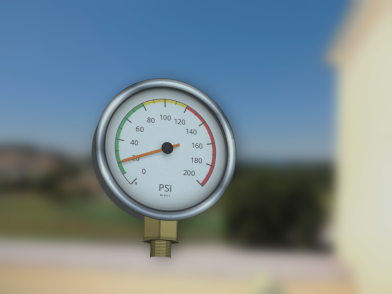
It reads **20** psi
